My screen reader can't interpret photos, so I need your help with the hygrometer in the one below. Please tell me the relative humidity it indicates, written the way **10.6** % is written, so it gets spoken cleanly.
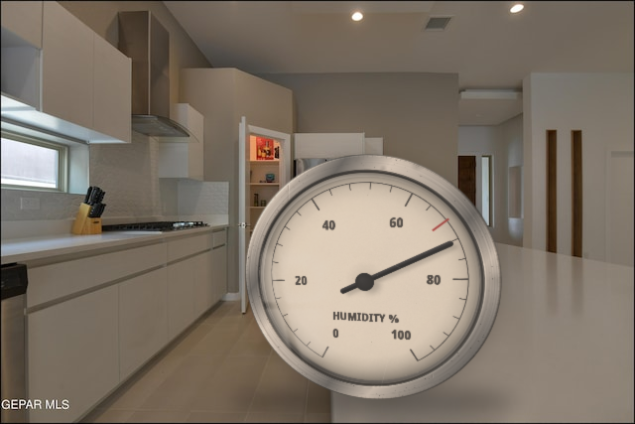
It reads **72** %
